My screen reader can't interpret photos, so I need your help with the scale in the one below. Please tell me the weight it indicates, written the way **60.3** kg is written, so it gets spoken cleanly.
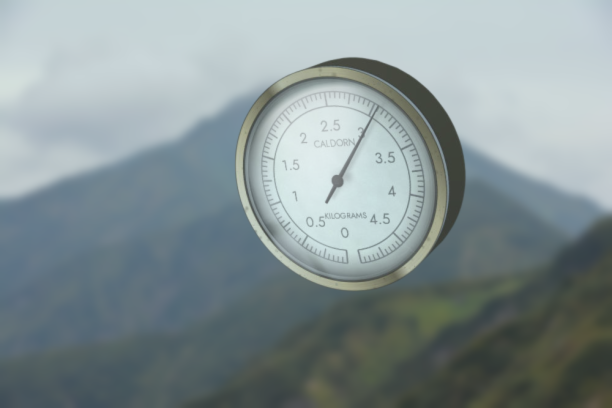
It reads **3.05** kg
